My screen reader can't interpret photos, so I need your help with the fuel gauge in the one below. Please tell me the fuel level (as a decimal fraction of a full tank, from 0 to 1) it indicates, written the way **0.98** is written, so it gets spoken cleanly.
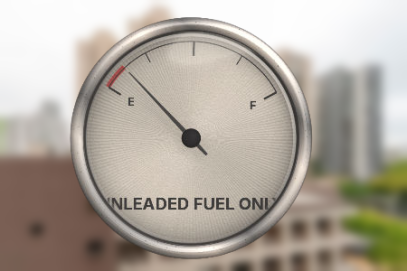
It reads **0.125**
